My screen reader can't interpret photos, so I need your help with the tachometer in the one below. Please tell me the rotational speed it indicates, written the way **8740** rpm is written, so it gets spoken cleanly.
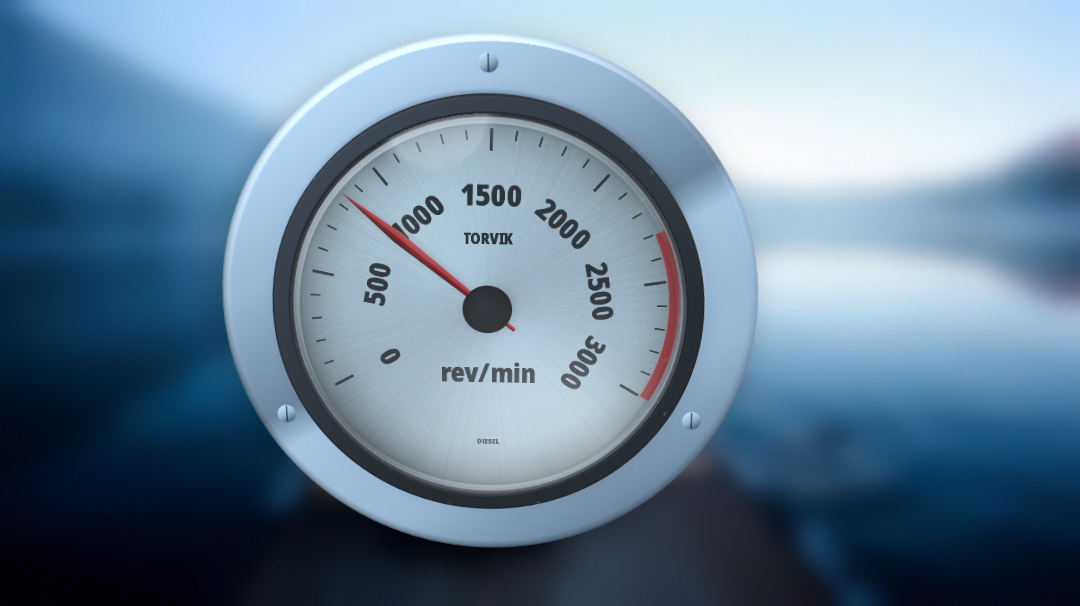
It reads **850** rpm
